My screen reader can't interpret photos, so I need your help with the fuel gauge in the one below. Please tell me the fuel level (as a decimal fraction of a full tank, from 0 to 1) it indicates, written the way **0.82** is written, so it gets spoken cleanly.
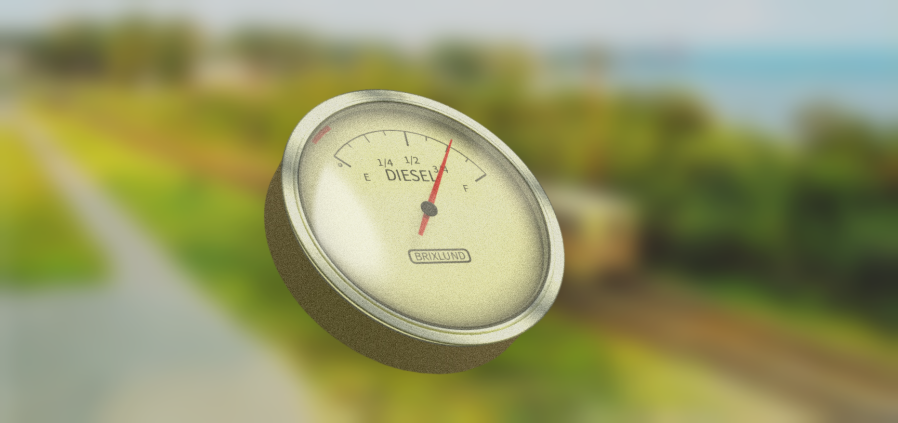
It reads **0.75**
